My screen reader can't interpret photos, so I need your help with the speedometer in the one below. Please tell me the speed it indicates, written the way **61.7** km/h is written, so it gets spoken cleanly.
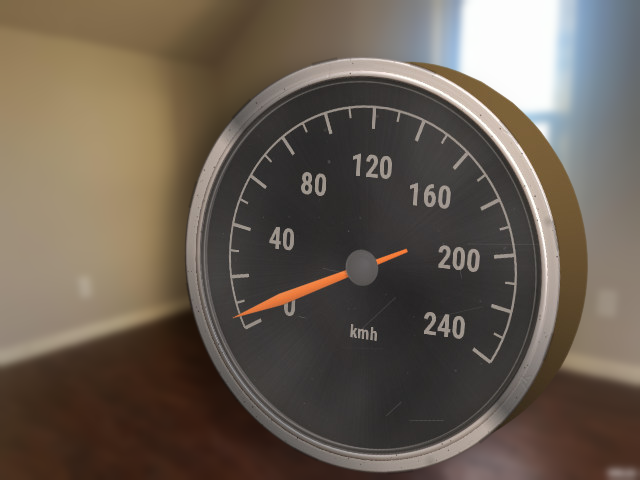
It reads **5** km/h
